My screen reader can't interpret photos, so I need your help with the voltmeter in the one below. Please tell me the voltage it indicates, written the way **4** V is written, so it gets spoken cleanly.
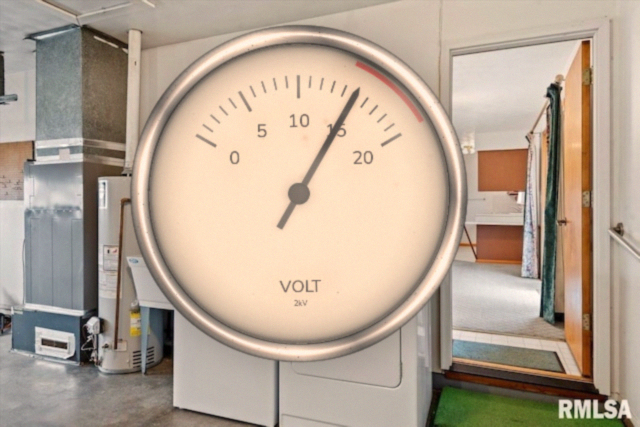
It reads **15** V
